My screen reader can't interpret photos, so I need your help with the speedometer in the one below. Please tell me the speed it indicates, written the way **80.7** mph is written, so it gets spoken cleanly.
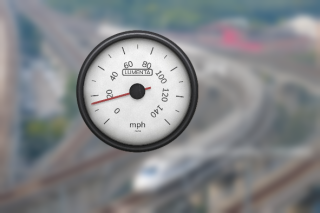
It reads **15** mph
